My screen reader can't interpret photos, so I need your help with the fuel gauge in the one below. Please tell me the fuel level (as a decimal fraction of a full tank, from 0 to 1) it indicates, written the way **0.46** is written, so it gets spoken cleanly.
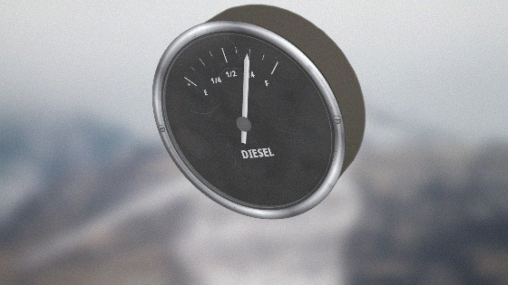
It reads **0.75**
